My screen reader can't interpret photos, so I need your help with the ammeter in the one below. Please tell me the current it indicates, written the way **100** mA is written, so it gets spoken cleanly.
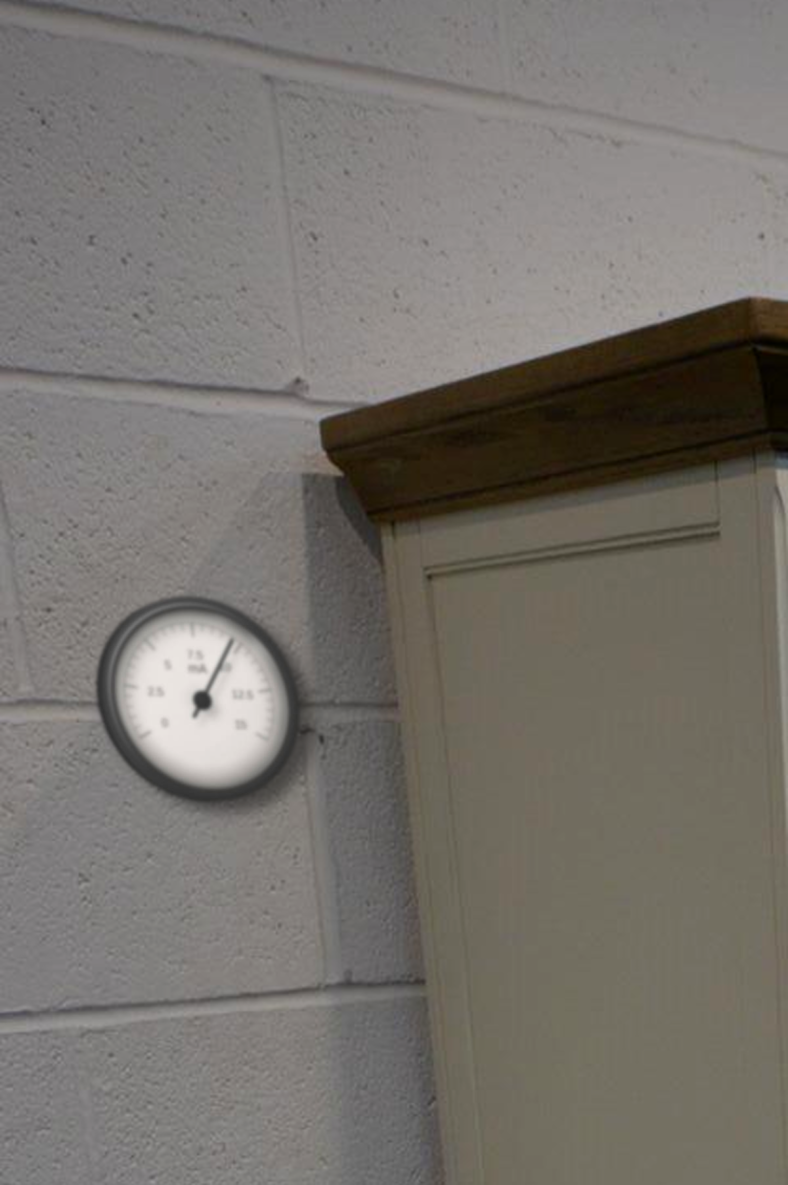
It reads **9.5** mA
